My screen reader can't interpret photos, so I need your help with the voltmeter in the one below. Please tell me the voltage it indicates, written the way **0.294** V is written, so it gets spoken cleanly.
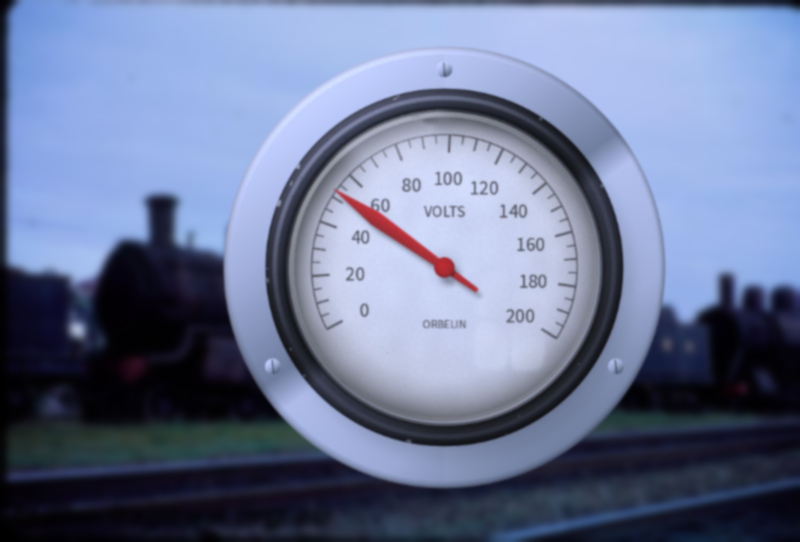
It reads **52.5** V
